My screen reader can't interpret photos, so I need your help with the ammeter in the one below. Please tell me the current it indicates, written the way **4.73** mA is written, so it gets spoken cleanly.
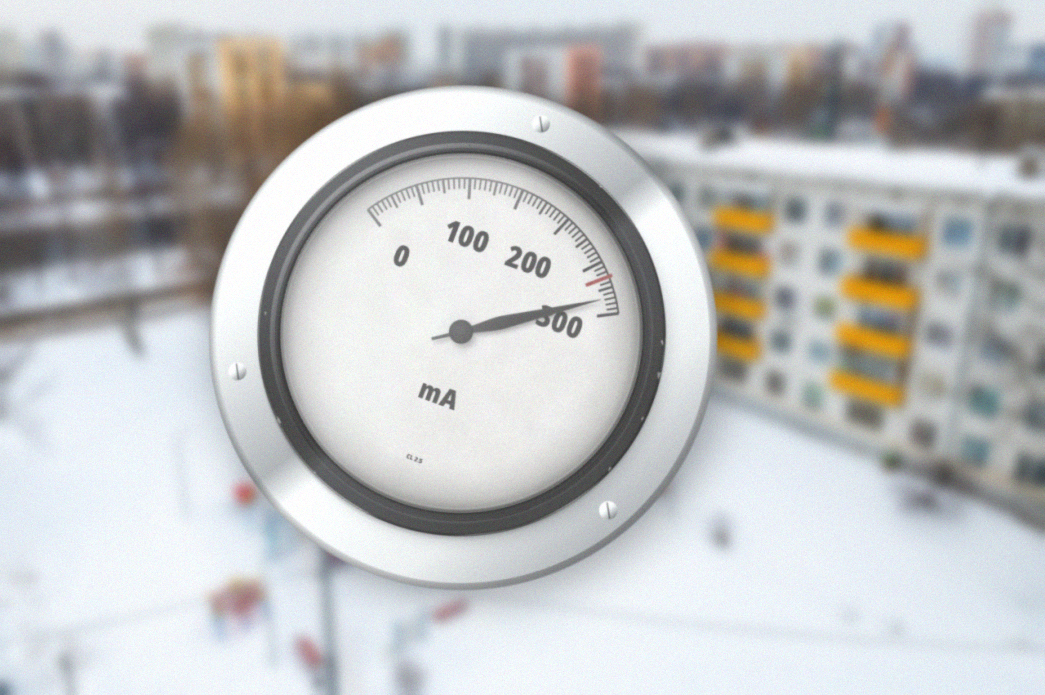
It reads **285** mA
